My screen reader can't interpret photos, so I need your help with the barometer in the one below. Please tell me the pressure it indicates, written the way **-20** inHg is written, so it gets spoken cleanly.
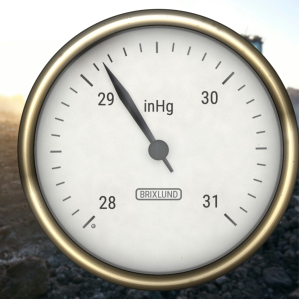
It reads **29.15** inHg
